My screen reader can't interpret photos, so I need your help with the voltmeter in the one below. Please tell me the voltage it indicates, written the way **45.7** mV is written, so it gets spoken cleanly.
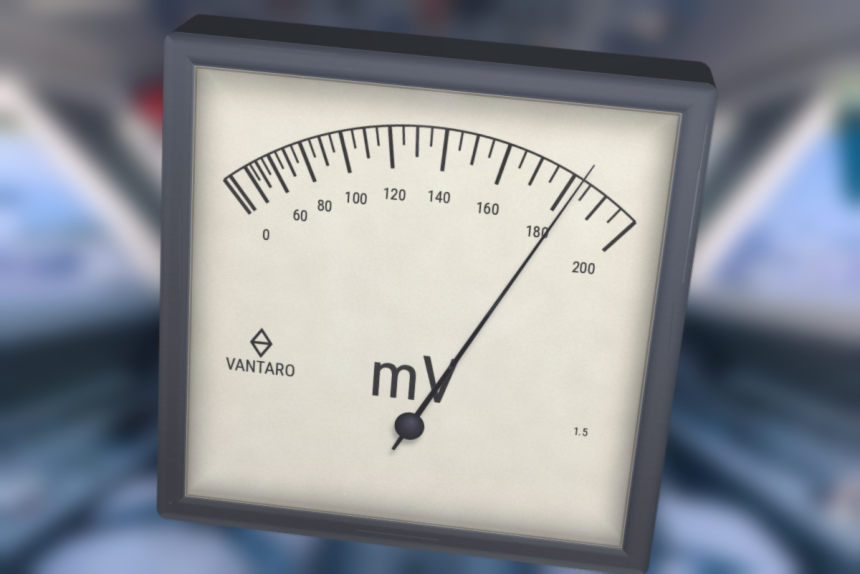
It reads **182.5** mV
